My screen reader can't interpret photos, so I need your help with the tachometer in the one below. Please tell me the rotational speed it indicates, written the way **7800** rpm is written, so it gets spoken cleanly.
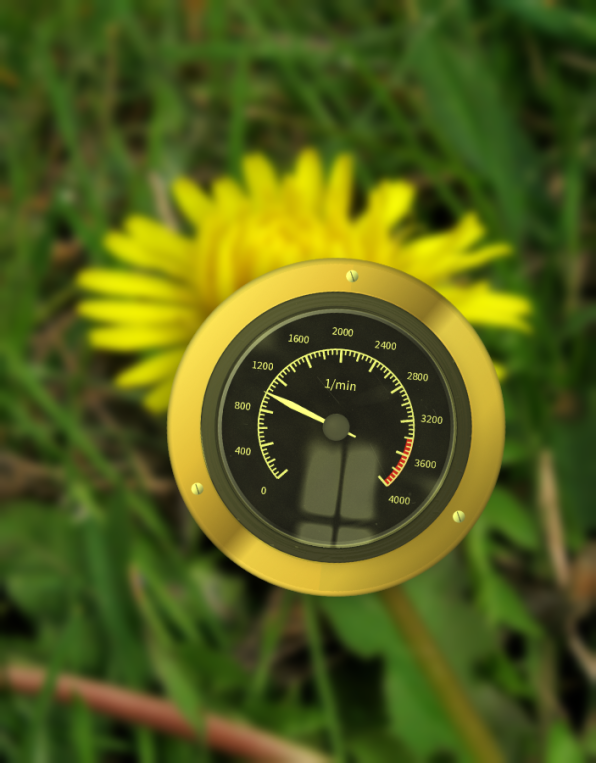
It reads **1000** rpm
